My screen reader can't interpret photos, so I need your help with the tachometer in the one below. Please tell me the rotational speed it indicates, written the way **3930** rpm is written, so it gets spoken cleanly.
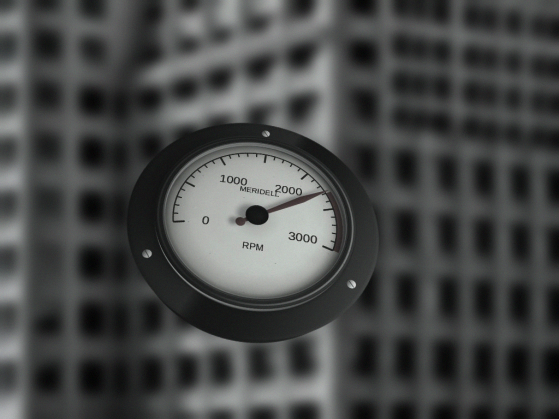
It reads **2300** rpm
